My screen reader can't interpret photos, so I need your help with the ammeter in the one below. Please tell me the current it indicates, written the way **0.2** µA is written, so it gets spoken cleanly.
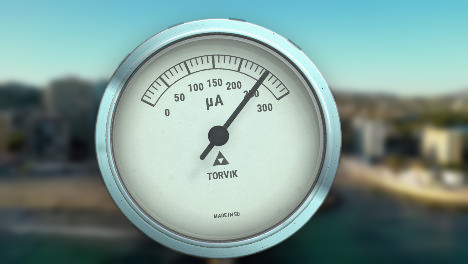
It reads **250** µA
